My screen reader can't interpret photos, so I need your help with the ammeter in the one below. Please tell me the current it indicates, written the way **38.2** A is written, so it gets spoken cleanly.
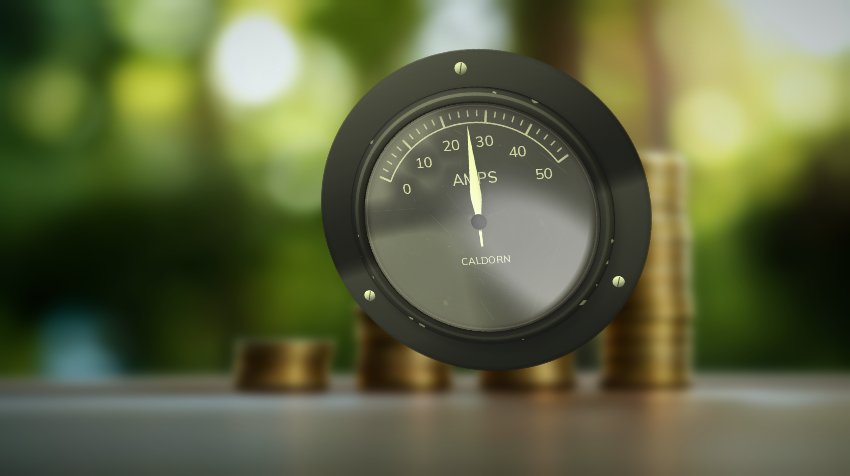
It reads **26** A
